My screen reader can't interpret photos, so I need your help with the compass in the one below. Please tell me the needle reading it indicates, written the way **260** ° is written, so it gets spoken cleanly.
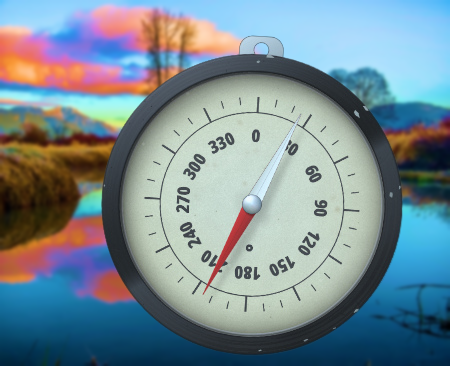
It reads **205** °
